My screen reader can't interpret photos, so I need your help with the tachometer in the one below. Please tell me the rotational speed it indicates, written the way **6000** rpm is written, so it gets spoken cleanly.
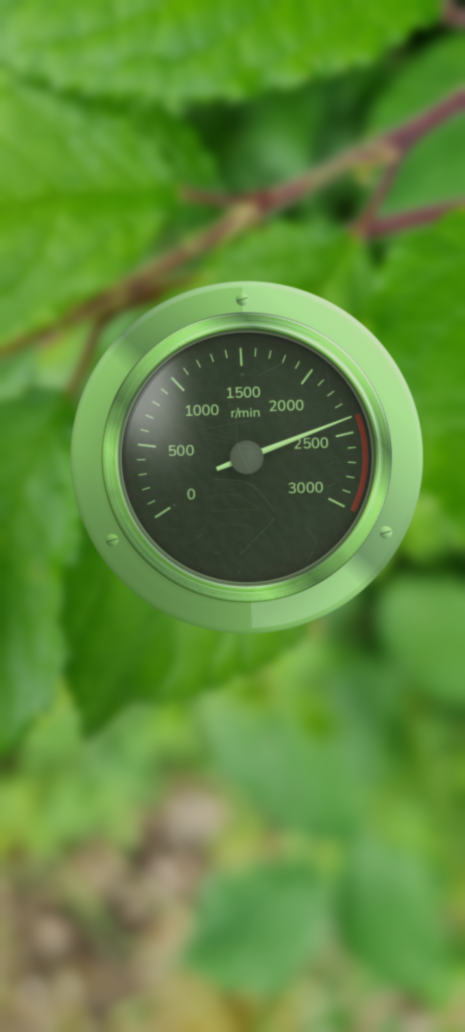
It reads **2400** rpm
